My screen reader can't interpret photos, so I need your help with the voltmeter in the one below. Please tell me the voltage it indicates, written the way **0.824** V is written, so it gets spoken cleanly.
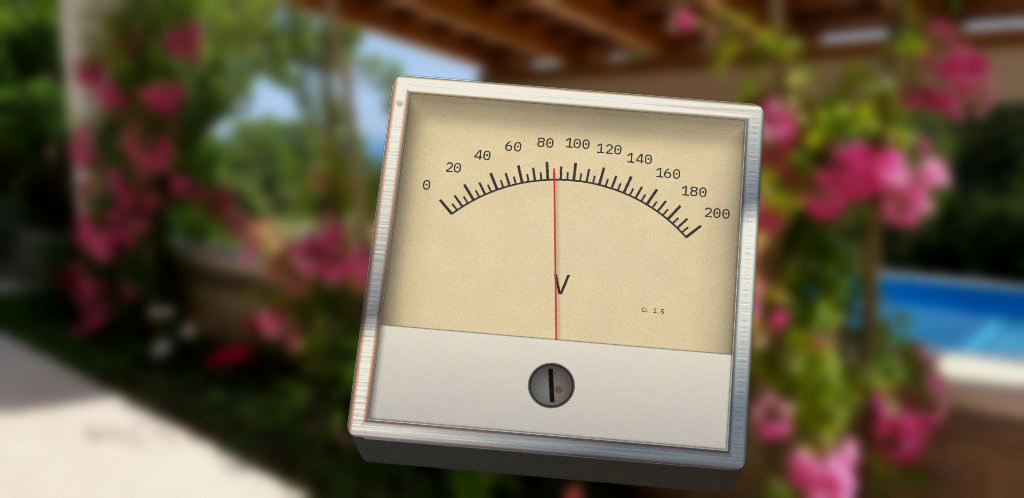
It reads **85** V
